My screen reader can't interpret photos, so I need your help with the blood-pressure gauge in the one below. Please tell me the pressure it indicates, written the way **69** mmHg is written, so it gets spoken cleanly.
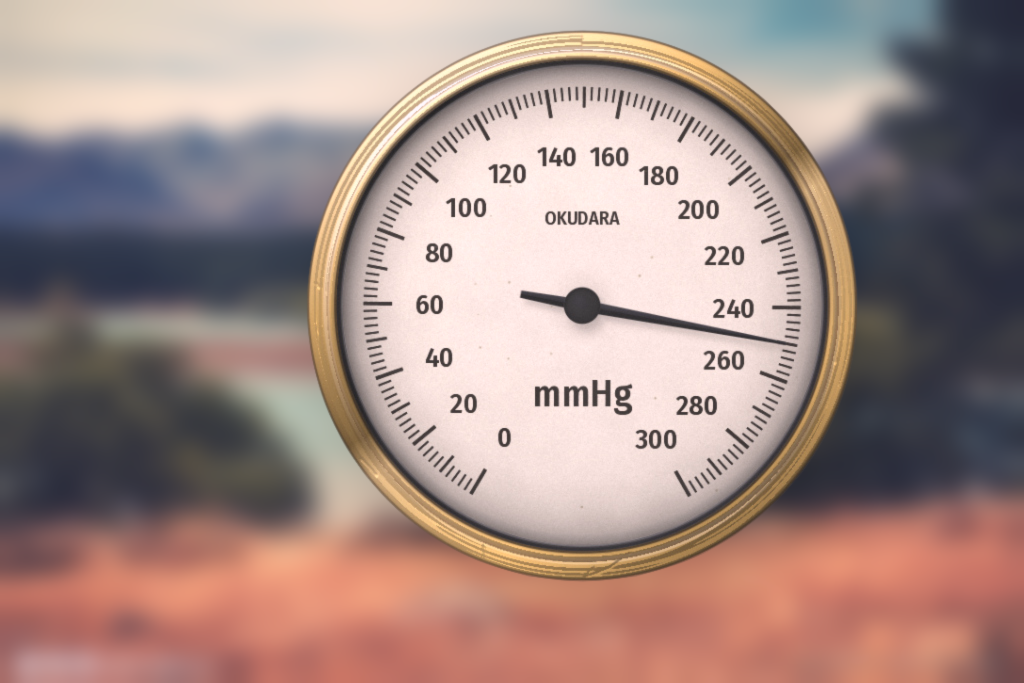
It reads **250** mmHg
